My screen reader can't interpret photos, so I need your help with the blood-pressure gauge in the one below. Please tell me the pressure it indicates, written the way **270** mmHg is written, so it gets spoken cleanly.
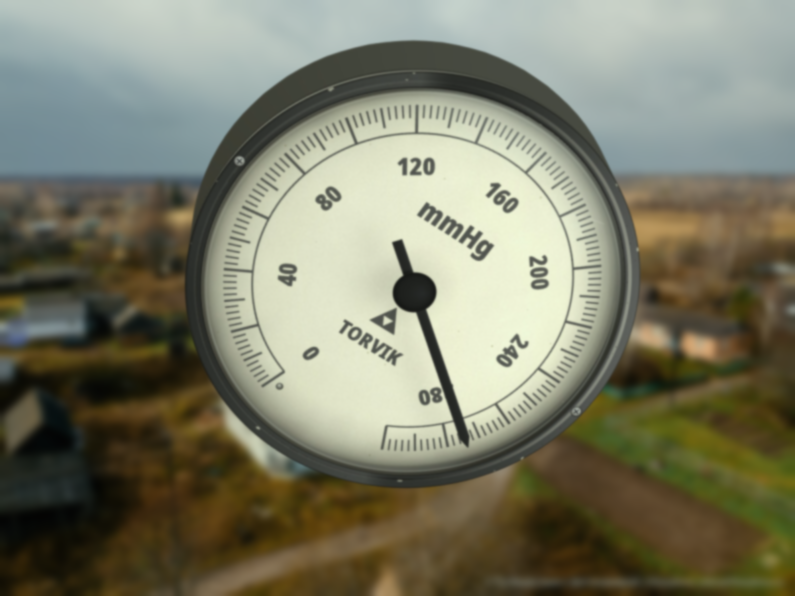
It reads **274** mmHg
